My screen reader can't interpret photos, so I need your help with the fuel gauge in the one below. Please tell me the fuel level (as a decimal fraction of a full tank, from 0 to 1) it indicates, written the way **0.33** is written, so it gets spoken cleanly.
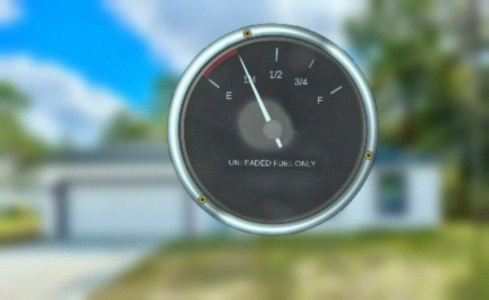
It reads **0.25**
